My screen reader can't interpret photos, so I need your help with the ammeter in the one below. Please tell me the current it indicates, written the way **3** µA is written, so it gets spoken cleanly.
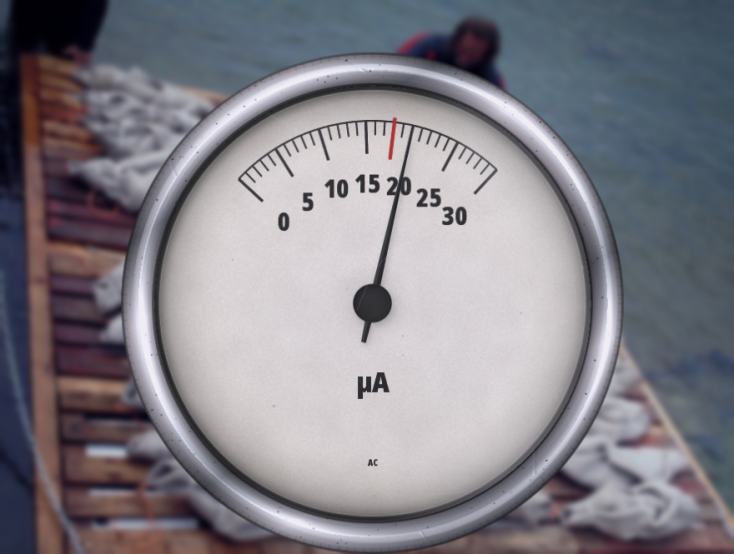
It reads **20** µA
